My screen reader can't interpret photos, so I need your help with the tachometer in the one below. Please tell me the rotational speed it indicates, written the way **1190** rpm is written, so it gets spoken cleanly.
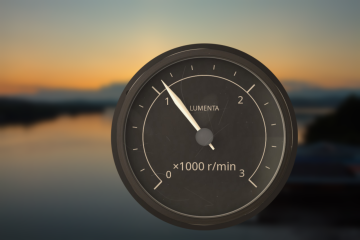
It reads **1100** rpm
